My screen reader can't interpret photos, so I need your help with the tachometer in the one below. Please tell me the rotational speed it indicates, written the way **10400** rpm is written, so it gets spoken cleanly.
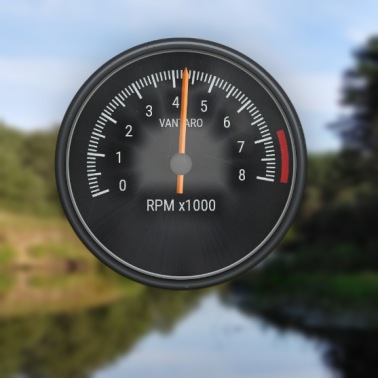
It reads **4300** rpm
